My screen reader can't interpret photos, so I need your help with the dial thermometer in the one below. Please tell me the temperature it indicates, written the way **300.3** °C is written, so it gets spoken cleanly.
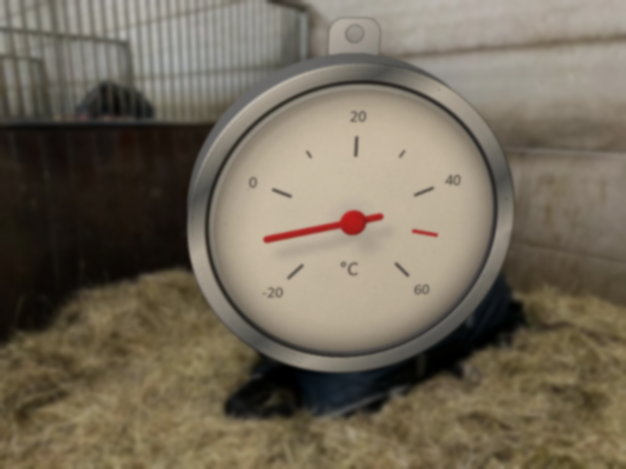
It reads **-10** °C
